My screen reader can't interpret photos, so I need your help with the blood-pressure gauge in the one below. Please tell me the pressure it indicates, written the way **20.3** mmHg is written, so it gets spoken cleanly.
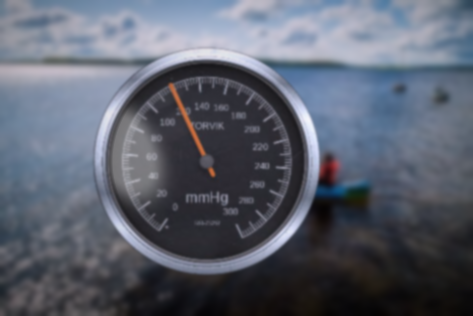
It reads **120** mmHg
